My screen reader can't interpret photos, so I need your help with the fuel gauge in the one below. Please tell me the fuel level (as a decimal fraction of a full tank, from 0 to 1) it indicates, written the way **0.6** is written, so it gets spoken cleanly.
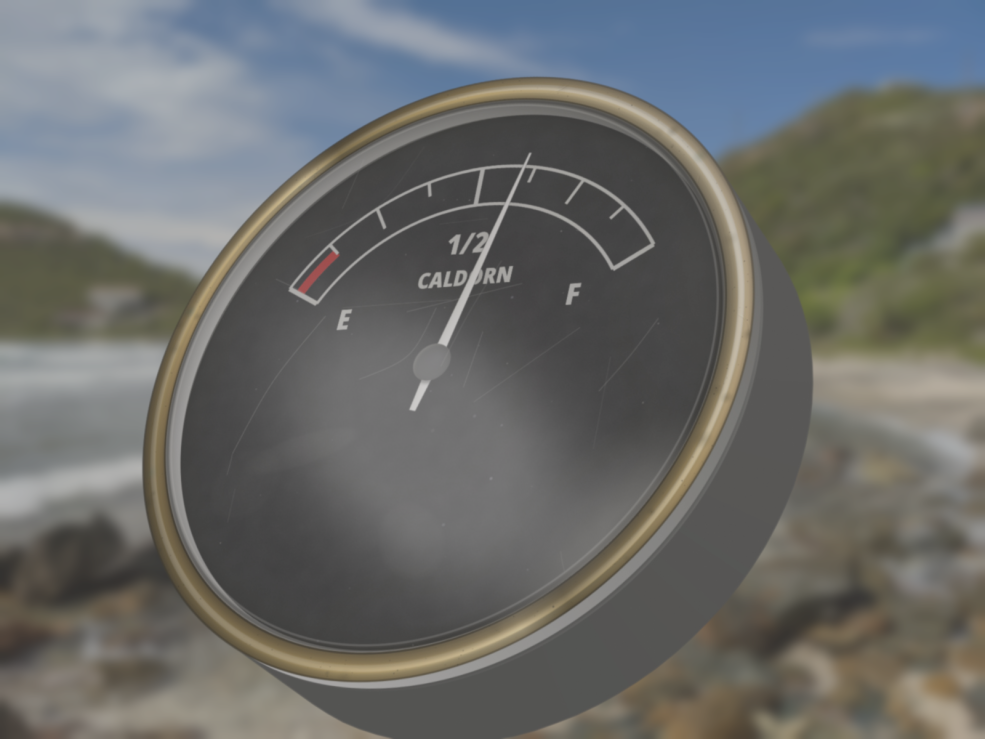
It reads **0.625**
